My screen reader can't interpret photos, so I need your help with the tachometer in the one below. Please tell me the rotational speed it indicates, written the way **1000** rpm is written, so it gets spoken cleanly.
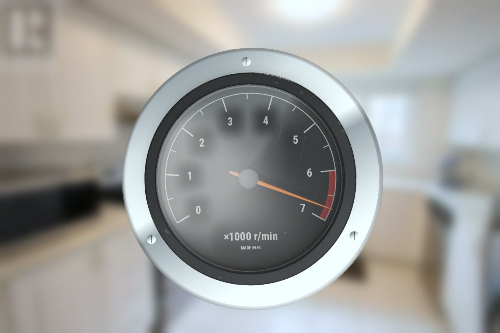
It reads **6750** rpm
